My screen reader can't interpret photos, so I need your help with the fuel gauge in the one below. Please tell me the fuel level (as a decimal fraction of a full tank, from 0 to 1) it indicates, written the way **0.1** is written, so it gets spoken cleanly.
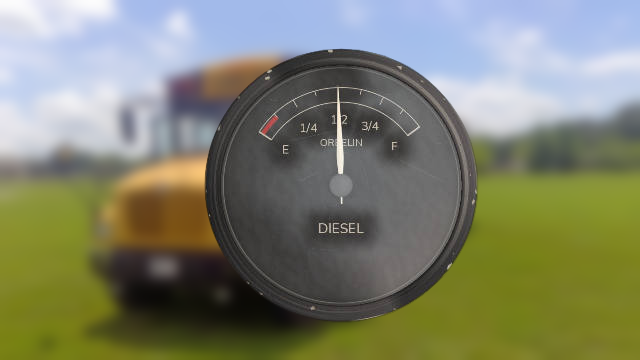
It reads **0.5**
